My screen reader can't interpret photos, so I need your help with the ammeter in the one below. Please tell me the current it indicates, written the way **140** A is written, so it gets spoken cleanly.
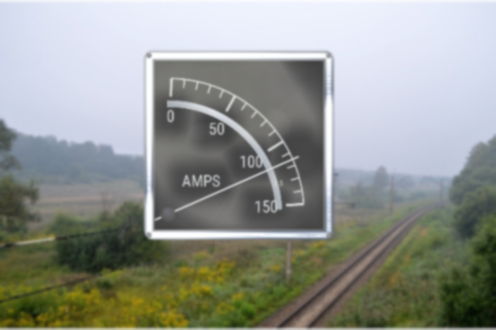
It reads **115** A
